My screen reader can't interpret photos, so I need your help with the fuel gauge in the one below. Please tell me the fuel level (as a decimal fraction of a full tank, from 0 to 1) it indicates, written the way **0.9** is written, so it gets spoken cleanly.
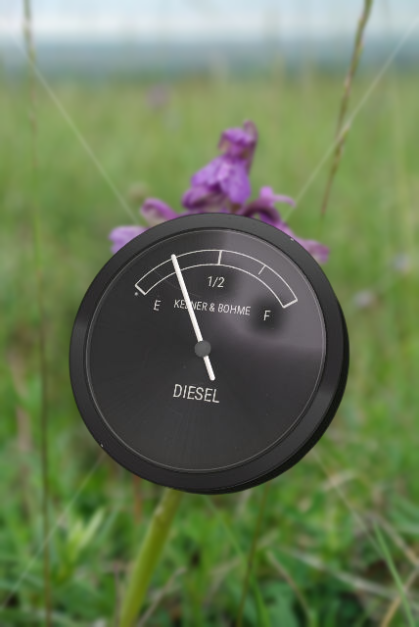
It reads **0.25**
